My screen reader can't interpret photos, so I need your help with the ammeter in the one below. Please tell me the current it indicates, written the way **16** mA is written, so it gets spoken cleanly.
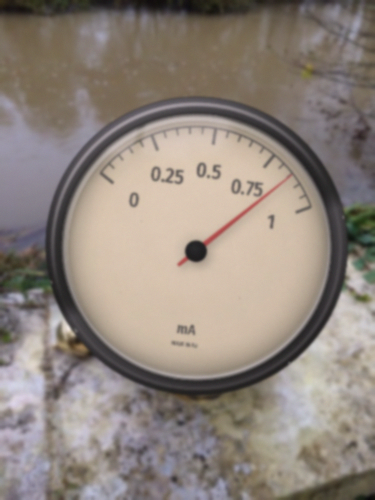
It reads **0.85** mA
